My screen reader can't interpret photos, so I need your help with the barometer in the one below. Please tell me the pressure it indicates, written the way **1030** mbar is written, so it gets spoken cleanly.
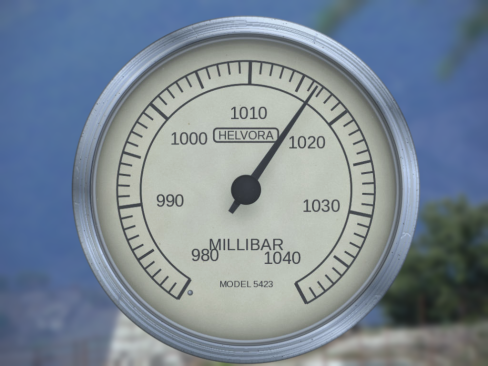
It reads **1016.5** mbar
